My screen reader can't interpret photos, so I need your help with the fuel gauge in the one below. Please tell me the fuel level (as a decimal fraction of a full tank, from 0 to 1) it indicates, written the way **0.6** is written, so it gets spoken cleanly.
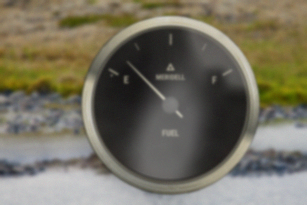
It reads **0.125**
